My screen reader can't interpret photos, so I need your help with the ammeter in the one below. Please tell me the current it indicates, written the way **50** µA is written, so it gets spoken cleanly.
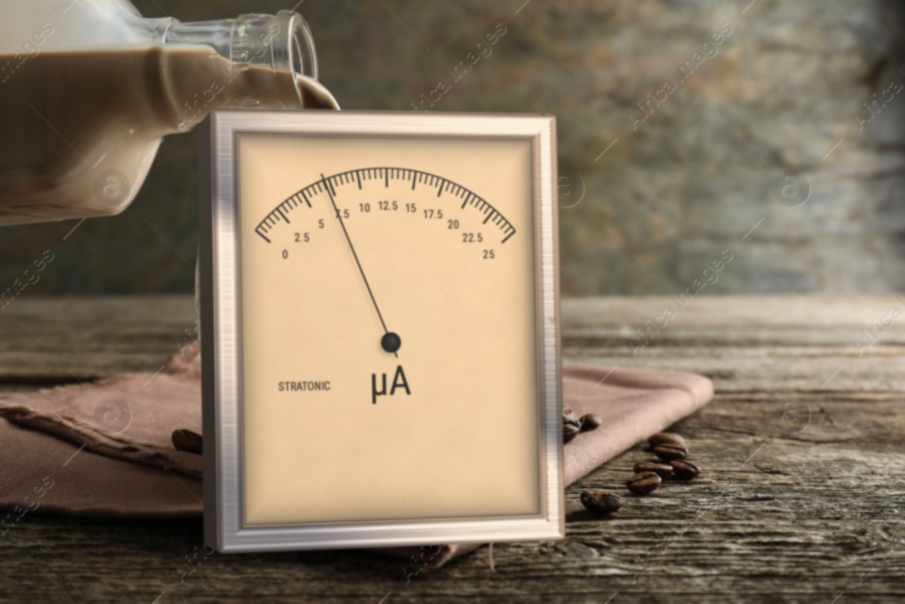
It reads **7** µA
